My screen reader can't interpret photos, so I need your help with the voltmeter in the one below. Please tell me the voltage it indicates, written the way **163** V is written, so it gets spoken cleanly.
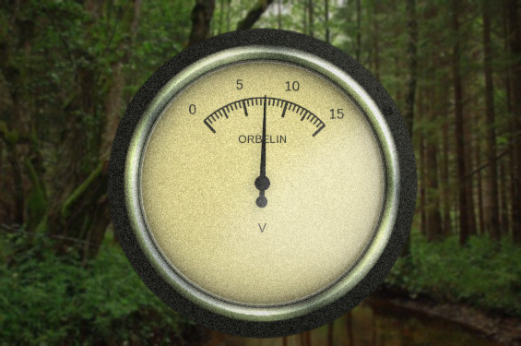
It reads **7.5** V
